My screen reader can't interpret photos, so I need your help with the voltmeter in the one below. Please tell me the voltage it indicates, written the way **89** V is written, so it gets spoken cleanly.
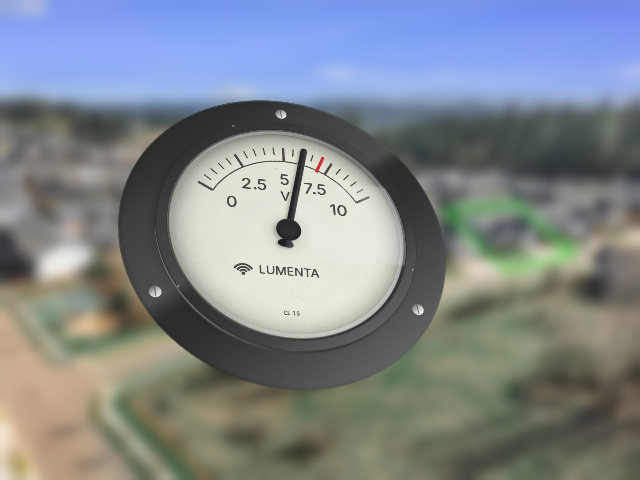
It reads **6** V
